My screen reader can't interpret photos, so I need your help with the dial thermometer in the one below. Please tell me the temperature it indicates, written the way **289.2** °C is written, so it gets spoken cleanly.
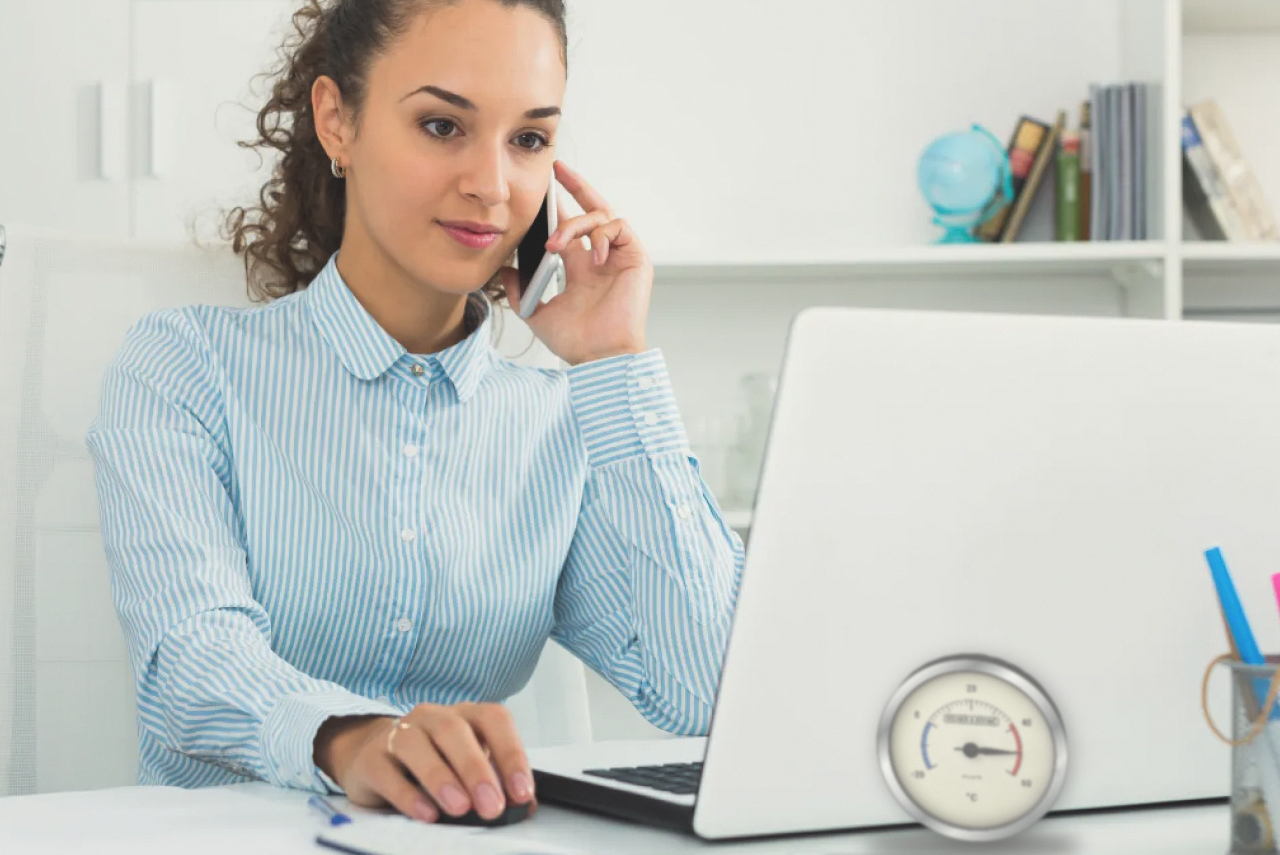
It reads **50** °C
